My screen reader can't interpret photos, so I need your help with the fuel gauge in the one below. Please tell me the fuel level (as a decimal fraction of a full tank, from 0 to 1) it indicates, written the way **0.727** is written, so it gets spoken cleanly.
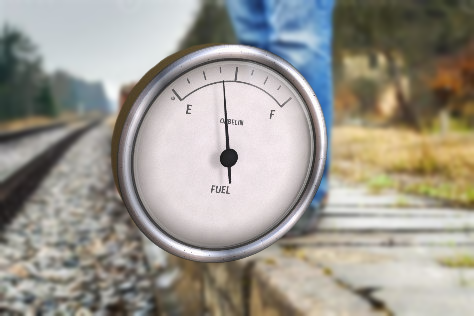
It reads **0.375**
